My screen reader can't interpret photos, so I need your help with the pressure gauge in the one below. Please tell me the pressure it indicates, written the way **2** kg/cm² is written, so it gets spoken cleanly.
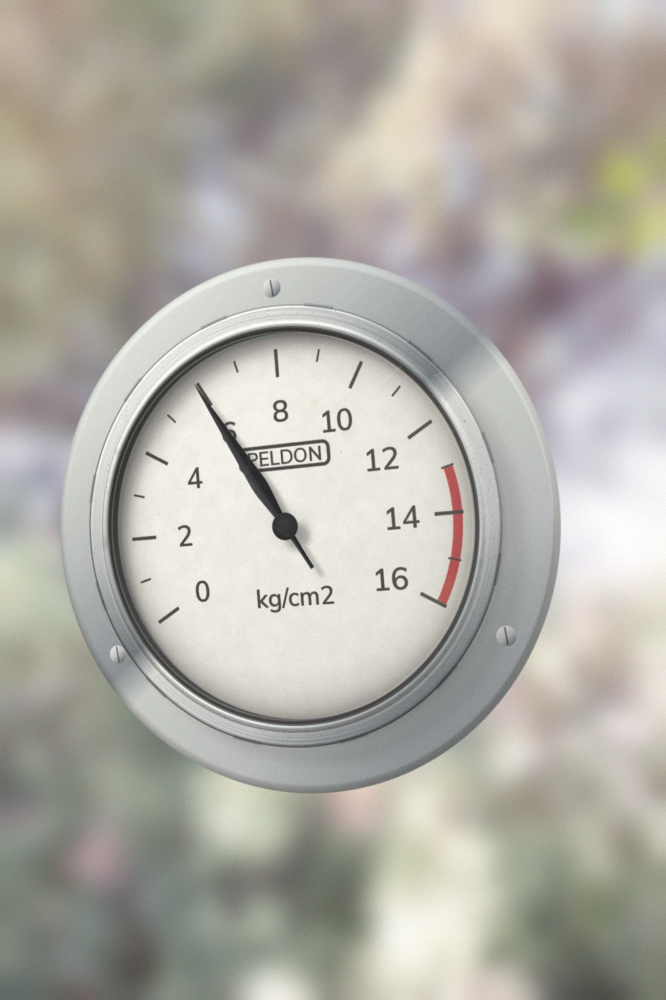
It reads **6** kg/cm²
